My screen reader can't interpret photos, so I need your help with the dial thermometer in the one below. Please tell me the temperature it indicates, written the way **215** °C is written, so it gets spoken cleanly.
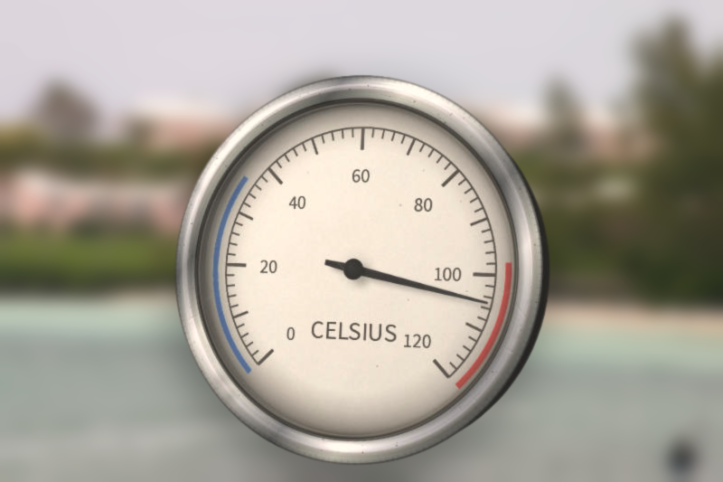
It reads **105** °C
